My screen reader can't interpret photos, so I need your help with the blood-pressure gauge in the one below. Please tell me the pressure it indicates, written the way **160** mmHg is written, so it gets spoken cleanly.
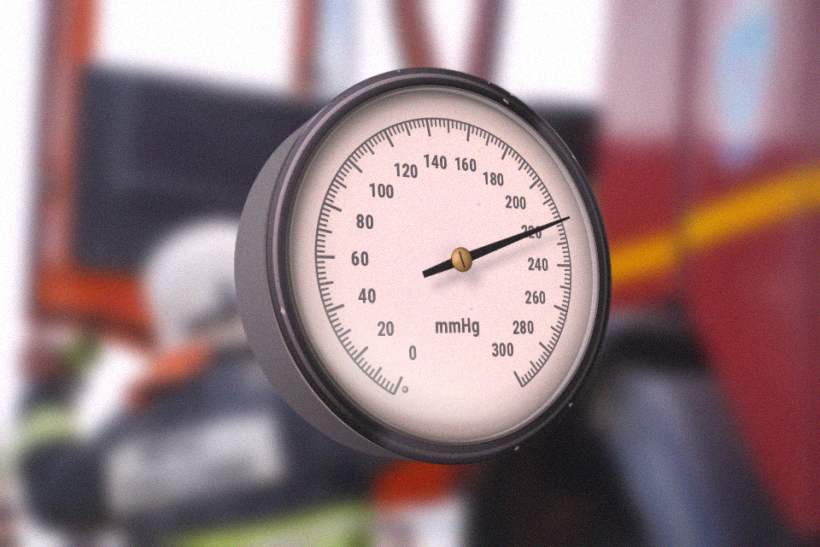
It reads **220** mmHg
